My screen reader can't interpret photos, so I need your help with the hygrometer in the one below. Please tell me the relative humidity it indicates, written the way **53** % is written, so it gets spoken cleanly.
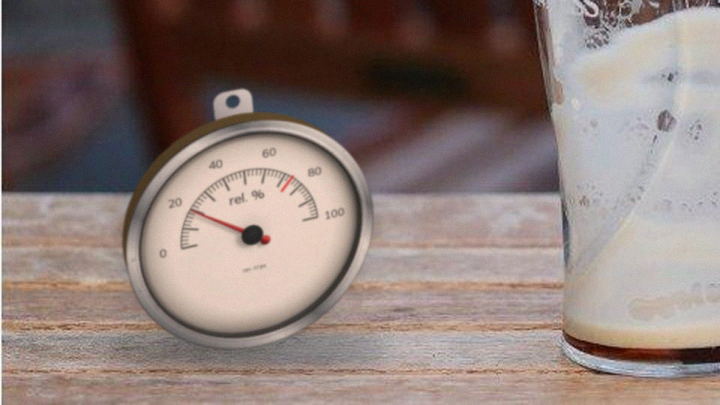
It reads **20** %
